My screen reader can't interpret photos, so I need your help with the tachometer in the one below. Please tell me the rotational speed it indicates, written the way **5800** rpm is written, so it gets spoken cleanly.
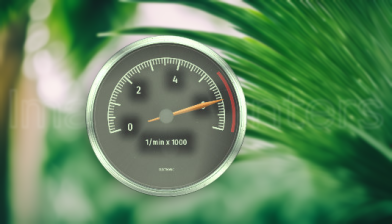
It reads **6000** rpm
